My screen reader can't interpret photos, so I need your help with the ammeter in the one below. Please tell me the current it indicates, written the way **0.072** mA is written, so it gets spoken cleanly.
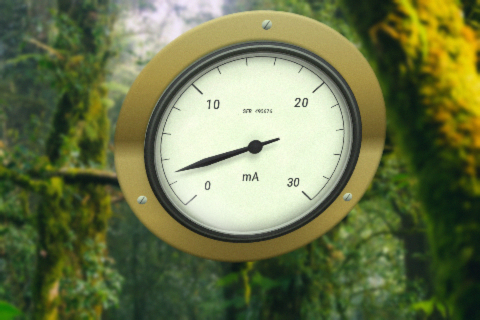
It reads **3** mA
